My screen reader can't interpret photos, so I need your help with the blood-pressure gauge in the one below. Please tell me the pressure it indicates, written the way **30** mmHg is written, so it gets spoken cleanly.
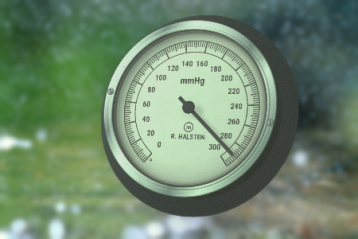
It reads **290** mmHg
